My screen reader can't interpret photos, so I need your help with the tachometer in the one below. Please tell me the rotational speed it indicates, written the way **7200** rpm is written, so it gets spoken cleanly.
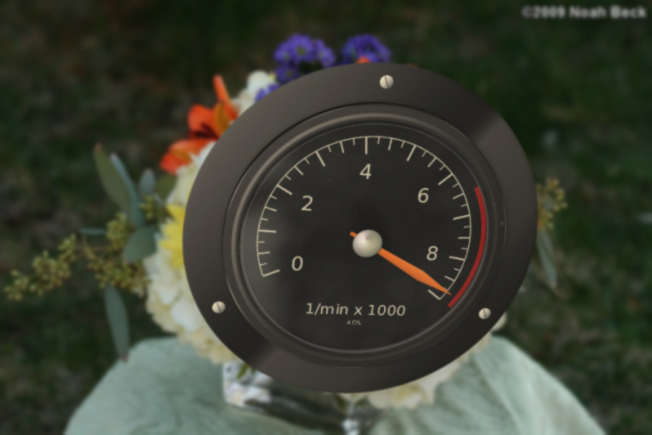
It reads **8750** rpm
